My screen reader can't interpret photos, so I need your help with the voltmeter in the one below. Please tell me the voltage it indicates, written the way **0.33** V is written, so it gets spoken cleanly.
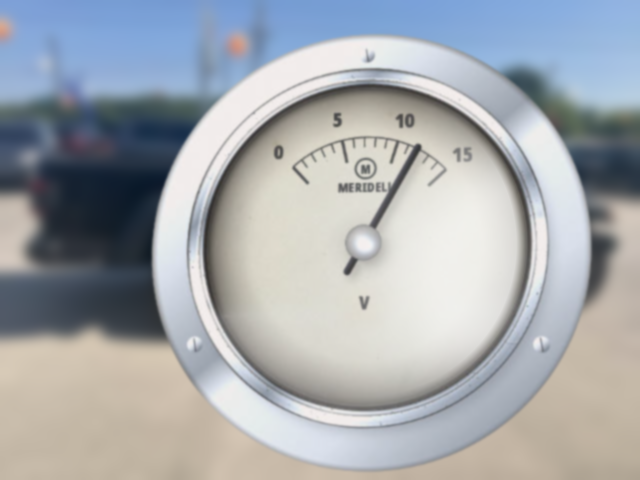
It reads **12** V
